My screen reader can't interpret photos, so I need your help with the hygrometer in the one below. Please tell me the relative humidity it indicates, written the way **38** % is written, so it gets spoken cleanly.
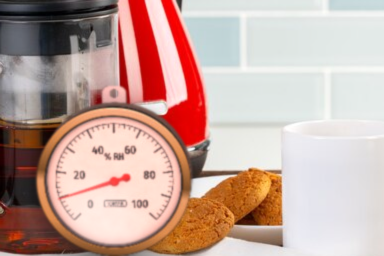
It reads **10** %
